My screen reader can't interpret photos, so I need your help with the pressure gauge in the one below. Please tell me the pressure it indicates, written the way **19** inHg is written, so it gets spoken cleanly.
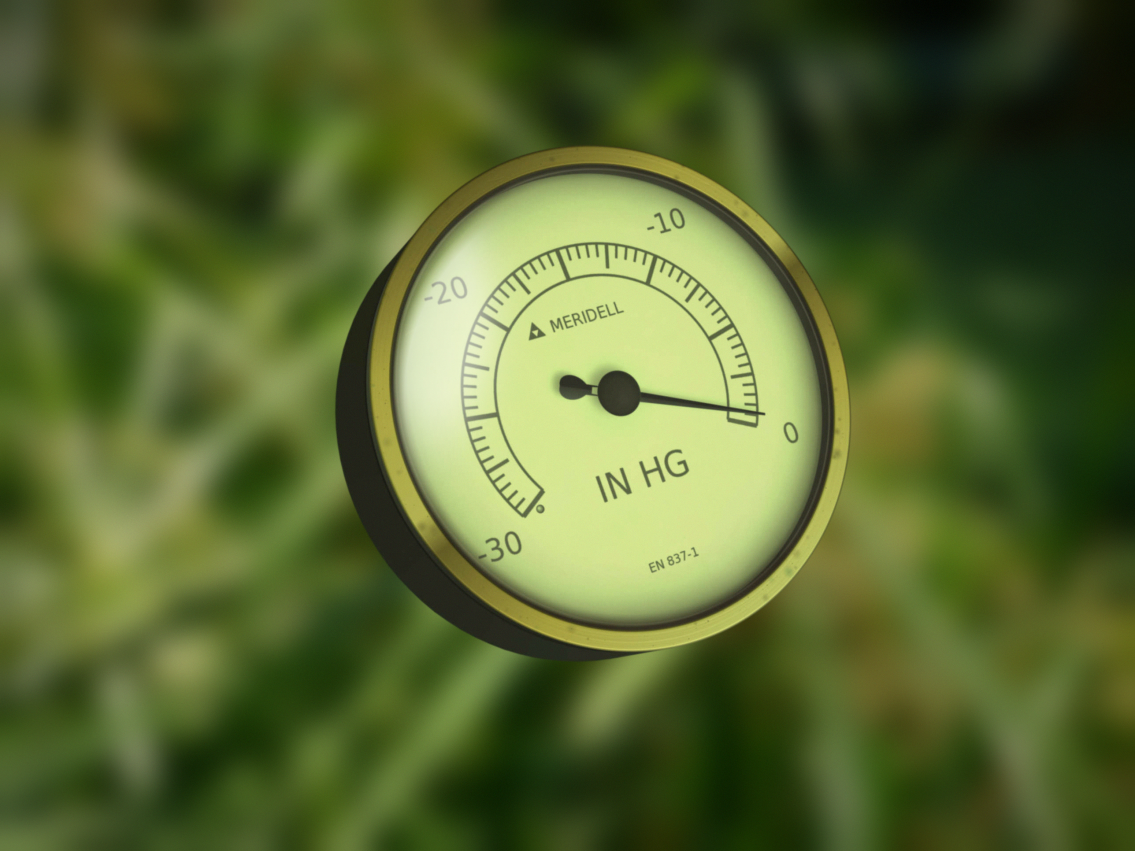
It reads **-0.5** inHg
